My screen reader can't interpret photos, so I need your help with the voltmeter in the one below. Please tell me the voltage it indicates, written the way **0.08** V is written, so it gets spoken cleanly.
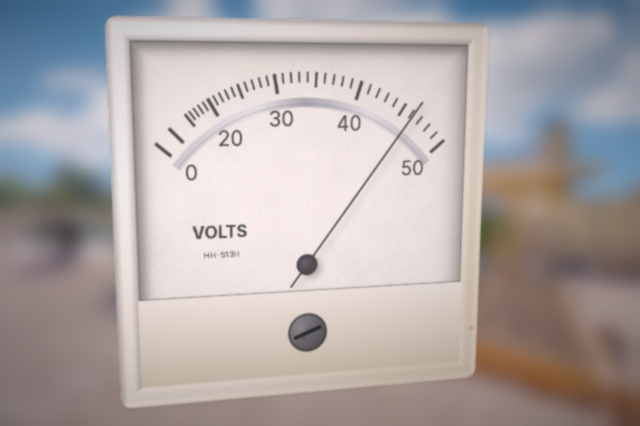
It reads **46** V
